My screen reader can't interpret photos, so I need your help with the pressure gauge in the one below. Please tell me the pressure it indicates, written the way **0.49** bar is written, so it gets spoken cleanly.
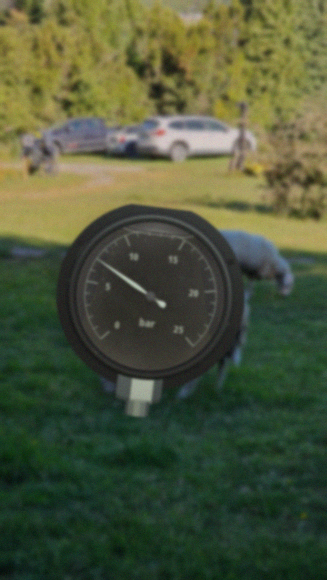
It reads **7** bar
